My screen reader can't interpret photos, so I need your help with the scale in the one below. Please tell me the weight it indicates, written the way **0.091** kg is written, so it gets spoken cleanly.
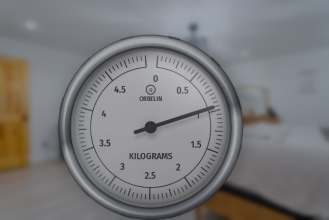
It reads **0.95** kg
